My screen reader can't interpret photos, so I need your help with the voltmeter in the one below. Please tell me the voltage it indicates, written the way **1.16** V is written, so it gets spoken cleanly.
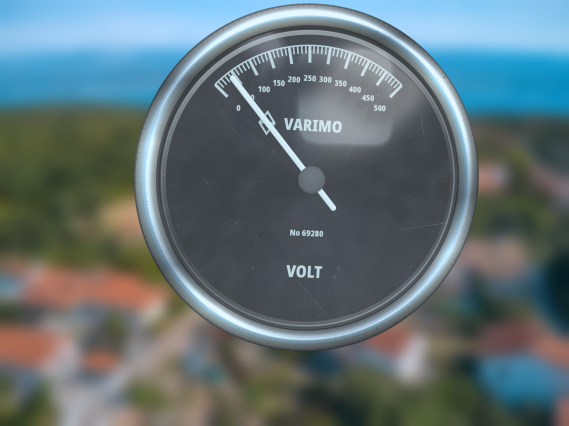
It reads **40** V
